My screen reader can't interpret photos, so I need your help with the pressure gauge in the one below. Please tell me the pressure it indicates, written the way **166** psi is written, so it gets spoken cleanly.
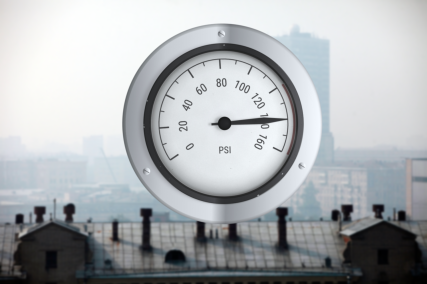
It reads **140** psi
